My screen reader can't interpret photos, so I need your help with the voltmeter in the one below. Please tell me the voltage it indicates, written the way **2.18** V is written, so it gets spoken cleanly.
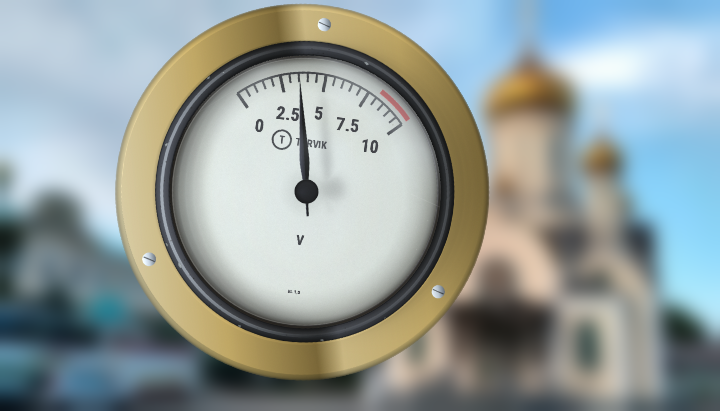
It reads **3.5** V
